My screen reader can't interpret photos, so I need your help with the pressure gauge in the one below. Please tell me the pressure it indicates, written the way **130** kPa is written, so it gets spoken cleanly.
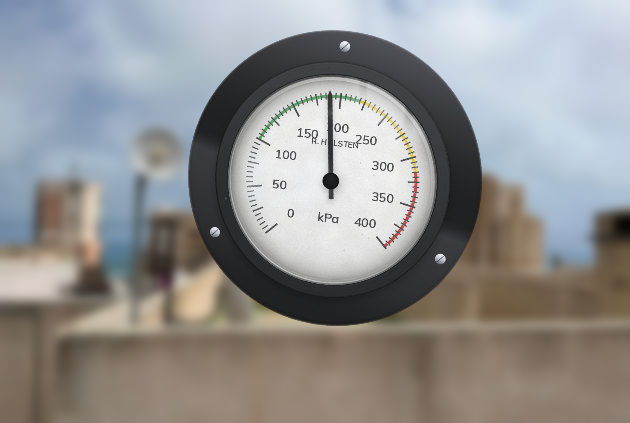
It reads **190** kPa
